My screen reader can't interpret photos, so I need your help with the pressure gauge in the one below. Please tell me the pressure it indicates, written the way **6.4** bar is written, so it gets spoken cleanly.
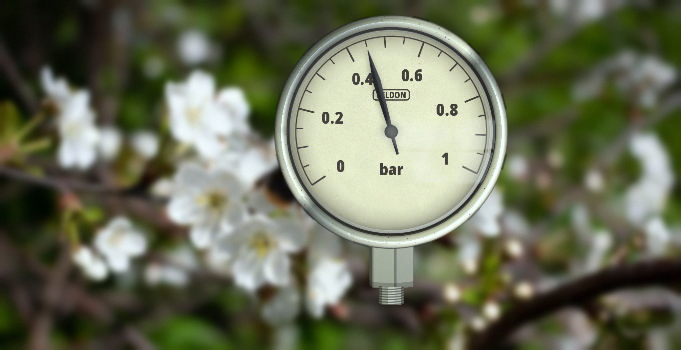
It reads **0.45** bar
